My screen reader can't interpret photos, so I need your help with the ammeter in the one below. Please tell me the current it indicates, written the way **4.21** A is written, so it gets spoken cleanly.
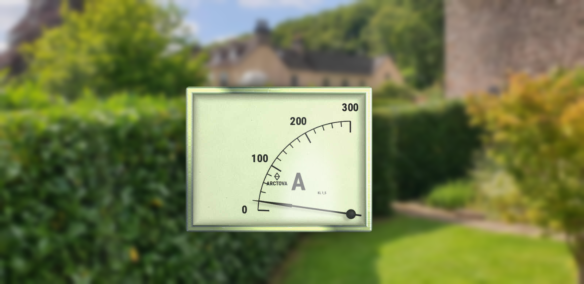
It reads **20** A
